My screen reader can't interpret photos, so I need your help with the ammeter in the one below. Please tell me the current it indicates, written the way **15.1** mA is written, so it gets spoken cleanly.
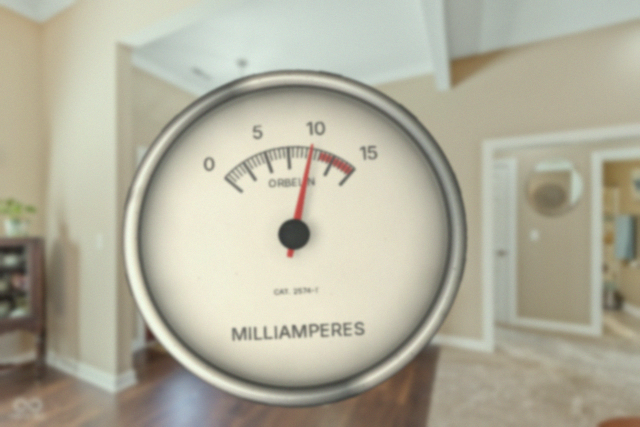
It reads **10** mA
